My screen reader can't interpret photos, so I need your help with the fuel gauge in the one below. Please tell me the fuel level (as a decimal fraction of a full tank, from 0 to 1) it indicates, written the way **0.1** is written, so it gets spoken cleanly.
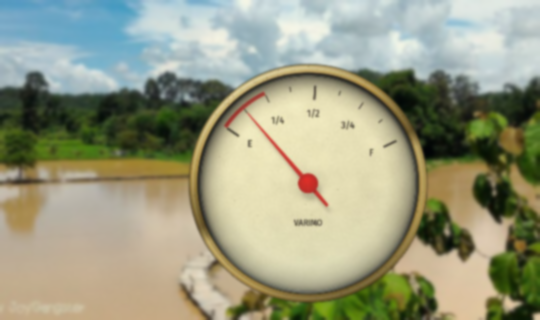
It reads **0.125**
